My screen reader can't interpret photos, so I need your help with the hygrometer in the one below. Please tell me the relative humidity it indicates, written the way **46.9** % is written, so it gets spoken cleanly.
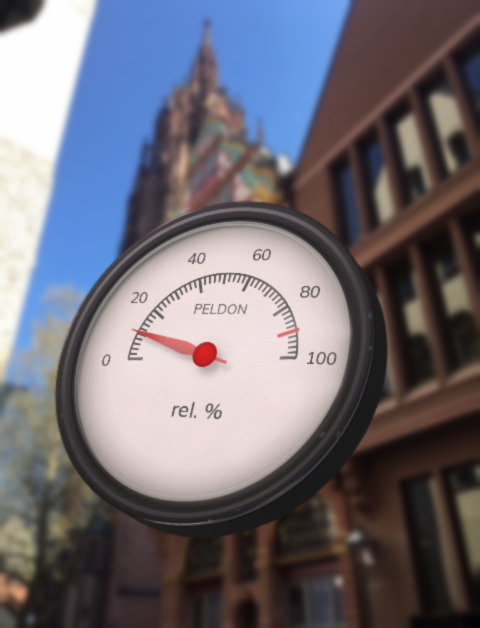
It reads **10** %
